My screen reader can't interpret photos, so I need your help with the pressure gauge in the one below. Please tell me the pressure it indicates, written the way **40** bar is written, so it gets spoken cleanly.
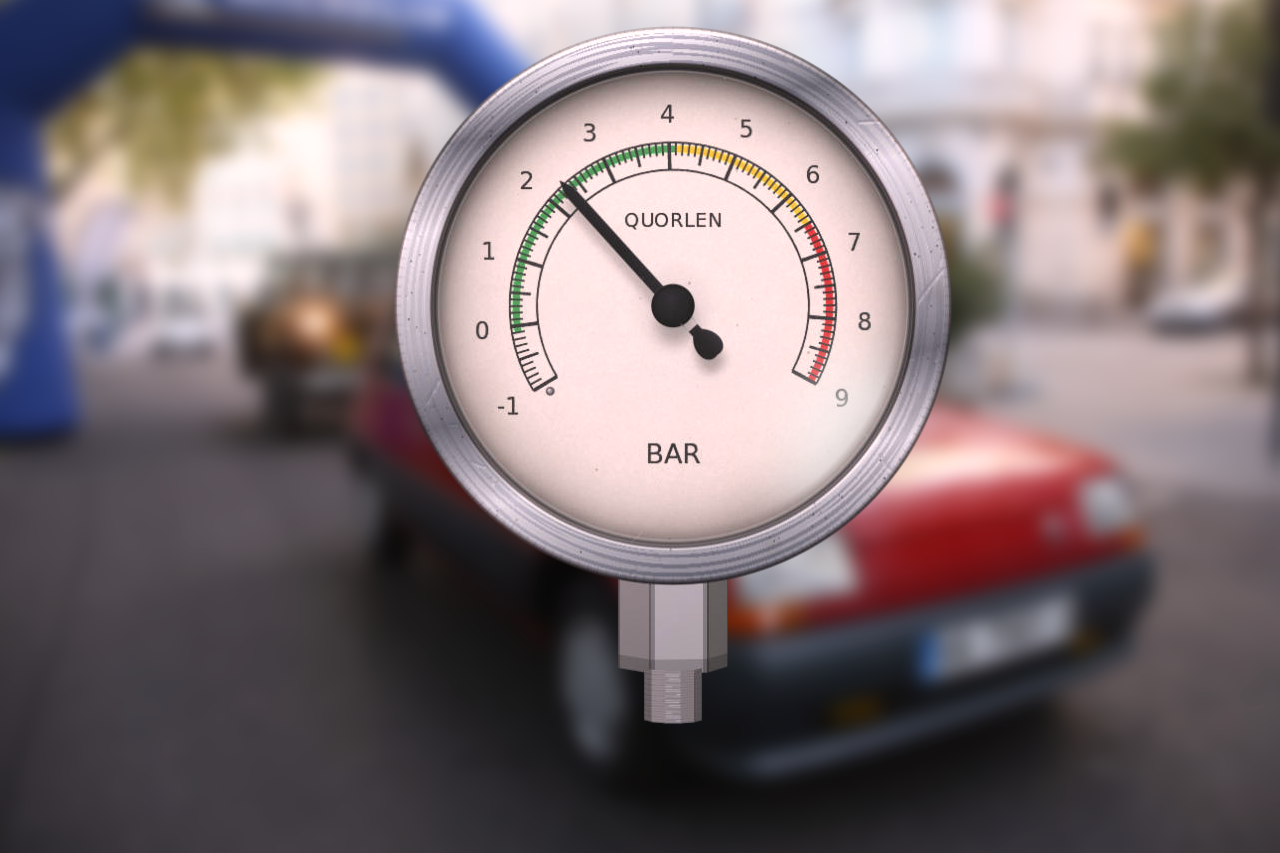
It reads **2.3** bar
